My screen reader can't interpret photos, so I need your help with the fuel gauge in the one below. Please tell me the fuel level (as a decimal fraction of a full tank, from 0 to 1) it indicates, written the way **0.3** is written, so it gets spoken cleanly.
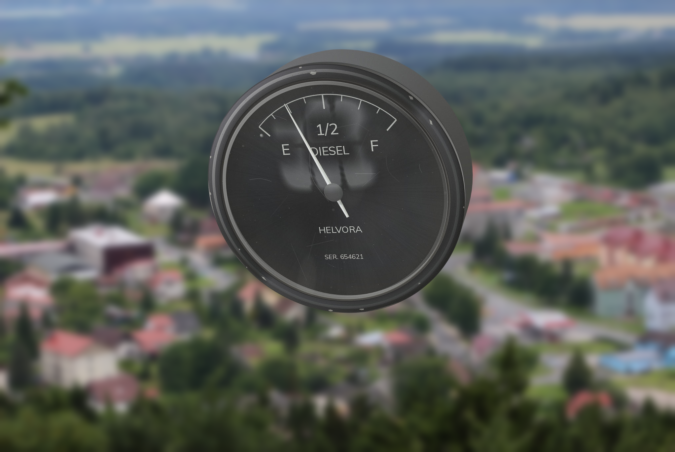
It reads **0.25**
